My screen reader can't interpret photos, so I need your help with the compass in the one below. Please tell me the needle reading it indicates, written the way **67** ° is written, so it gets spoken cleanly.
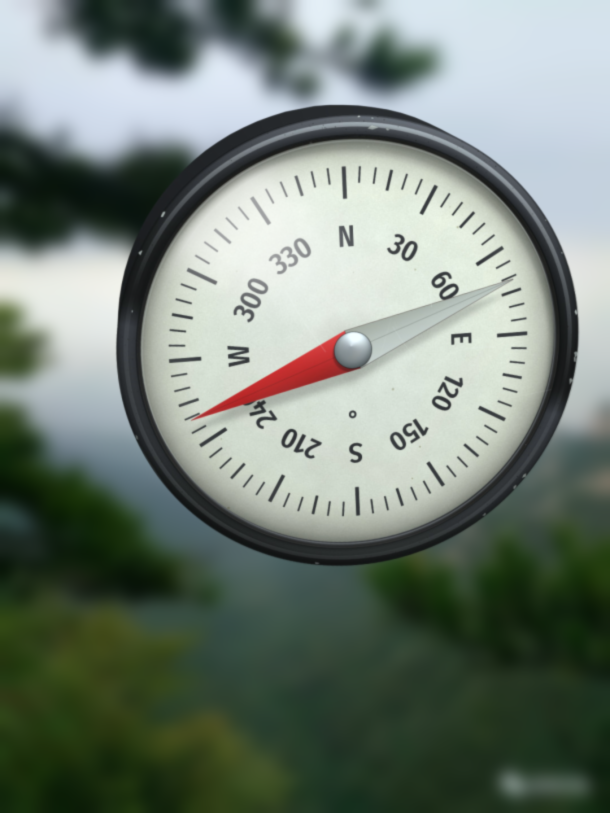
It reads **250** °
